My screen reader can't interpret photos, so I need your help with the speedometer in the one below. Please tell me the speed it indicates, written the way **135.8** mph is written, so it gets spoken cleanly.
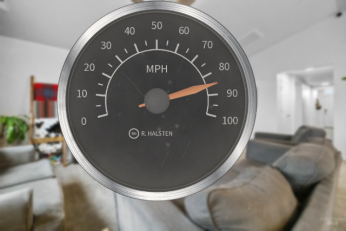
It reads **85** mph
